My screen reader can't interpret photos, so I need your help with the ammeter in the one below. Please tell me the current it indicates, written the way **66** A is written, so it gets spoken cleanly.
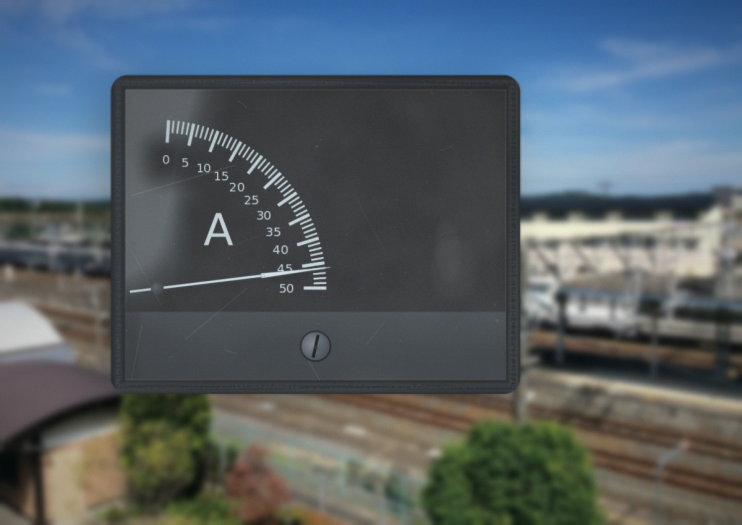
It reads **46** A
